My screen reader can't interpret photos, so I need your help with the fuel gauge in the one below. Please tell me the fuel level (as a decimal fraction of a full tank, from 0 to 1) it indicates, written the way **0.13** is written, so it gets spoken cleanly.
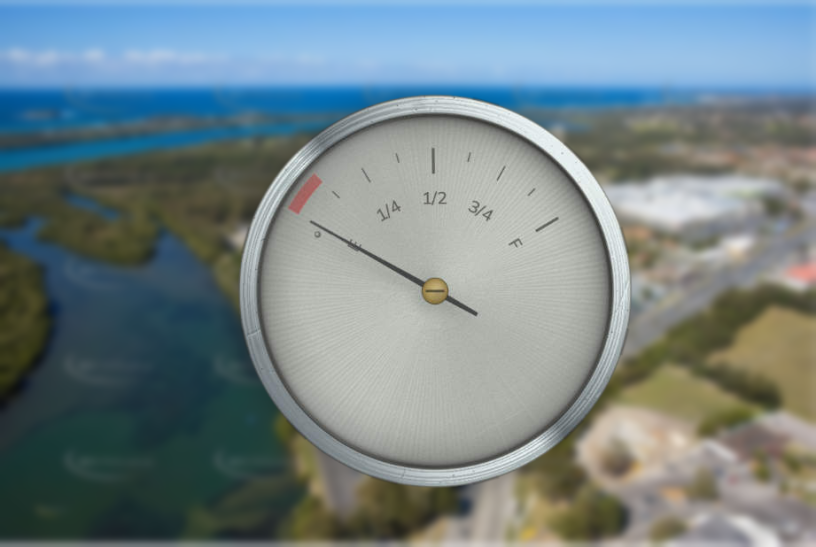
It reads **0**
